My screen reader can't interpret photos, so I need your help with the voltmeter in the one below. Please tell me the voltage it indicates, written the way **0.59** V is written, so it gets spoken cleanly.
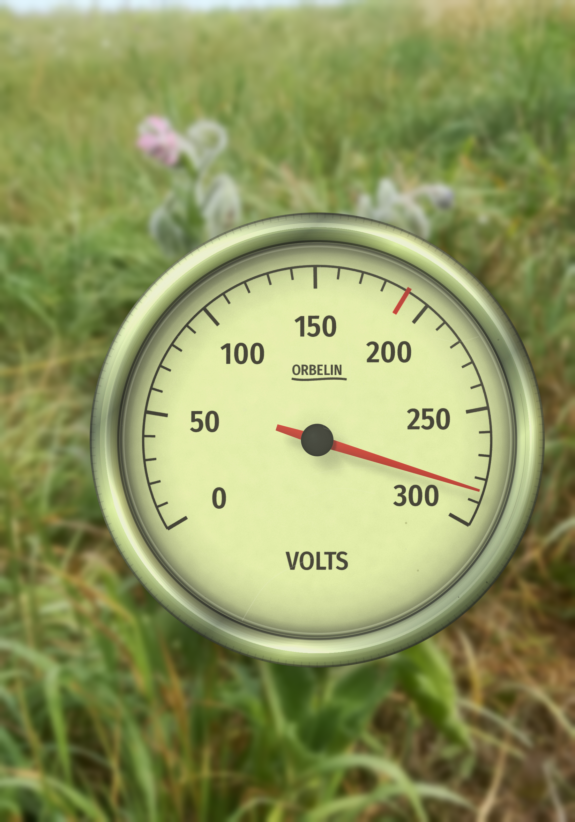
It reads **285** V
